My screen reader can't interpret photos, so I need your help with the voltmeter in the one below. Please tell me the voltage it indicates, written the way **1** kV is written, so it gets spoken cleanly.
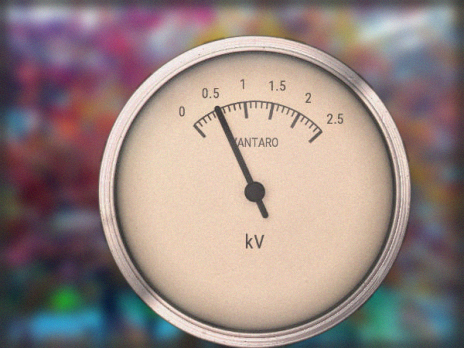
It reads **0.5** kV
